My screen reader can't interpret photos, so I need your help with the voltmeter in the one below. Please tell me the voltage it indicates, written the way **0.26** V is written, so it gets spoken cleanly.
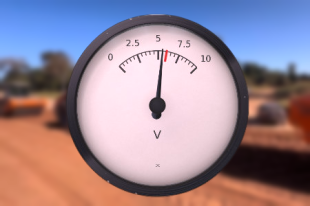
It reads **5.5** V
